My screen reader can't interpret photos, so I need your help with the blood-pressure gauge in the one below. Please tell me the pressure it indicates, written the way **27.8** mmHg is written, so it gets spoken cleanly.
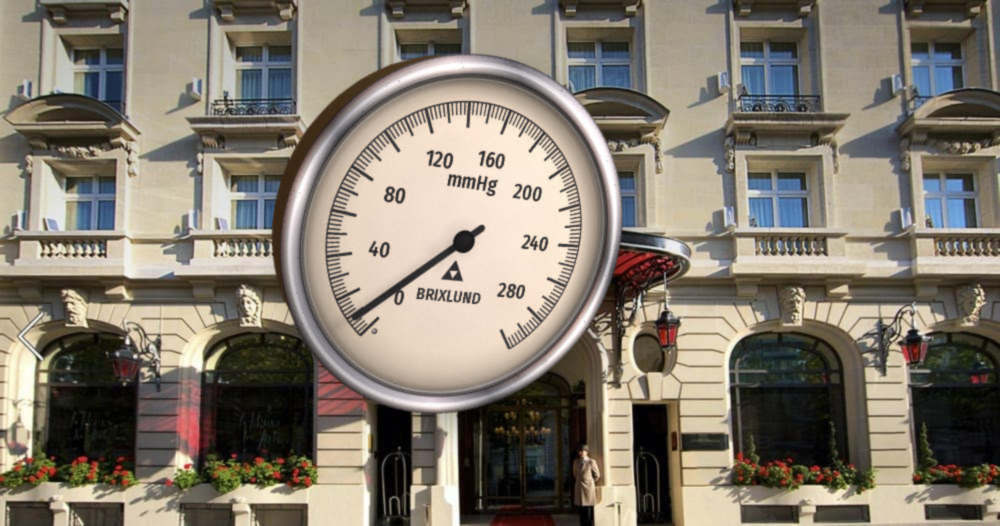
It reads **10** mmHg
